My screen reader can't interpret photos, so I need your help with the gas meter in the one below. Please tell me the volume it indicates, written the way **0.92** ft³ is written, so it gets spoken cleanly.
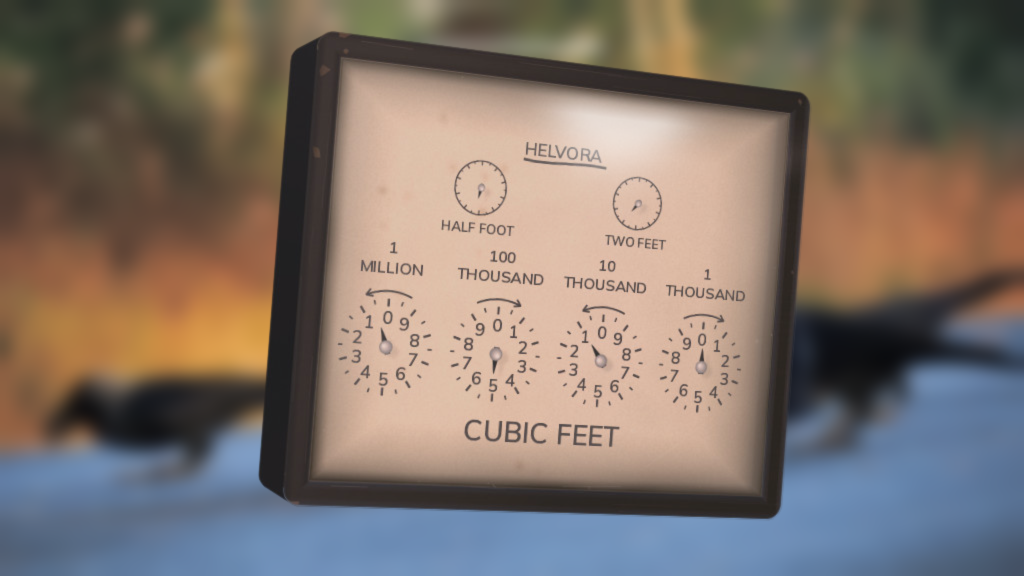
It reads **51000** ft³
